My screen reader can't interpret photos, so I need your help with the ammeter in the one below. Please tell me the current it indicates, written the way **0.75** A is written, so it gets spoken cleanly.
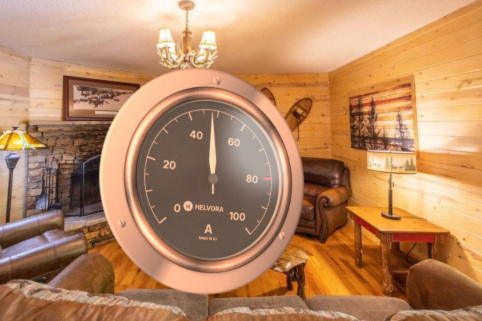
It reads **47.5** A
